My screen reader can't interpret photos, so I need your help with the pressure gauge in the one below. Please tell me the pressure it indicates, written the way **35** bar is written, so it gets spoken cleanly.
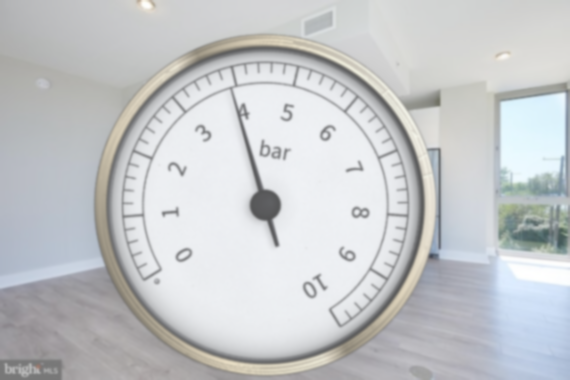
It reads **3.9** bar
